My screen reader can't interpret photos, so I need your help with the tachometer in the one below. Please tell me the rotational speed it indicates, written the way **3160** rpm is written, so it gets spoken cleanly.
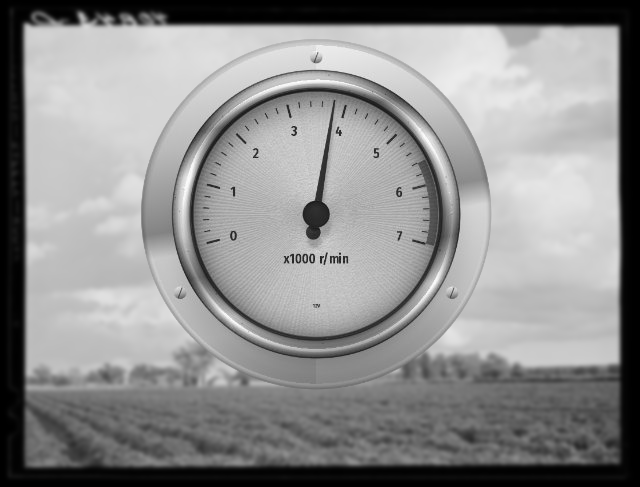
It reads **3800** rpm
